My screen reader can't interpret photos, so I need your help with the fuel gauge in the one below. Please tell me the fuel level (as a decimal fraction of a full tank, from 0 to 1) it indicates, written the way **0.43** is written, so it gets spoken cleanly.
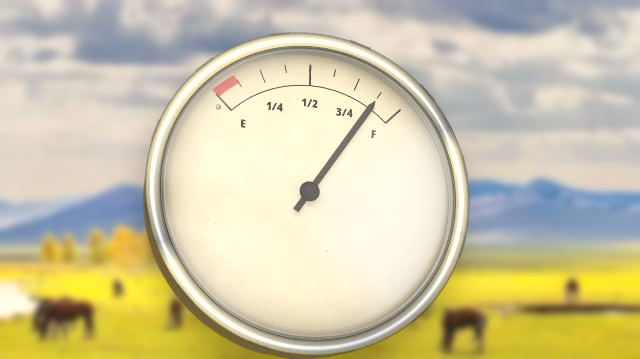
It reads **0.875**
